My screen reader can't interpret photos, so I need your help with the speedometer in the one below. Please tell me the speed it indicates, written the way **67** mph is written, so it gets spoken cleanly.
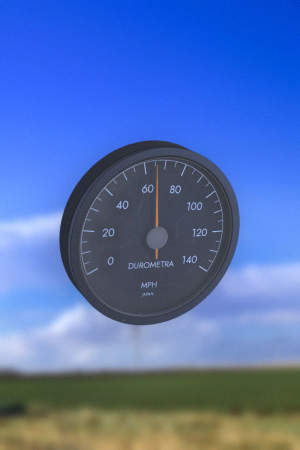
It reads **65** mph
